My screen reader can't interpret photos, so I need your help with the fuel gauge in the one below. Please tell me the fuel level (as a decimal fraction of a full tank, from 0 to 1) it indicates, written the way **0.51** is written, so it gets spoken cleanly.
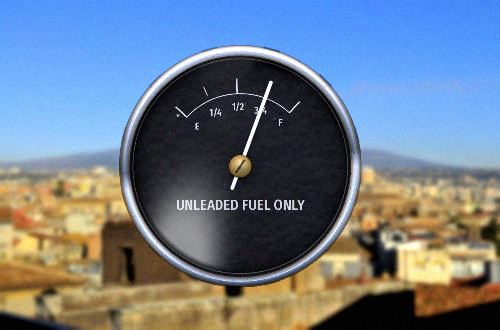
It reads **0.75**
